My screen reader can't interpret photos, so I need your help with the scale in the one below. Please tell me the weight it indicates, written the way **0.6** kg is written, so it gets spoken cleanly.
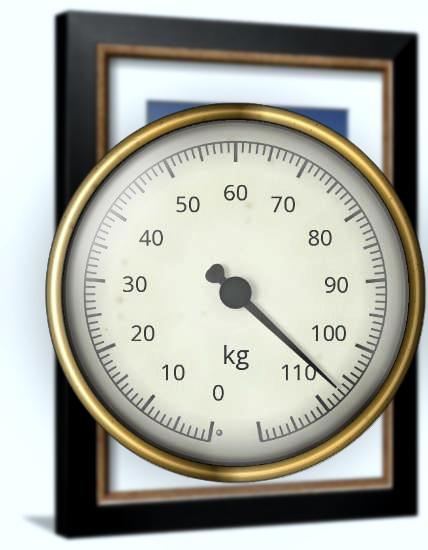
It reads **107** kg
